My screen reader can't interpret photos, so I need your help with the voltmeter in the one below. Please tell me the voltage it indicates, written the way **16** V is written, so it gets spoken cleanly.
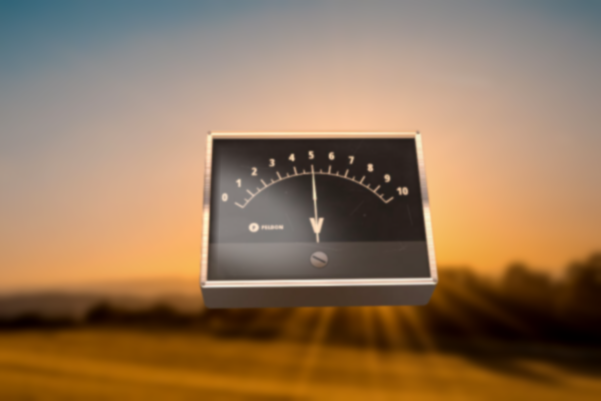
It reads **5** V
